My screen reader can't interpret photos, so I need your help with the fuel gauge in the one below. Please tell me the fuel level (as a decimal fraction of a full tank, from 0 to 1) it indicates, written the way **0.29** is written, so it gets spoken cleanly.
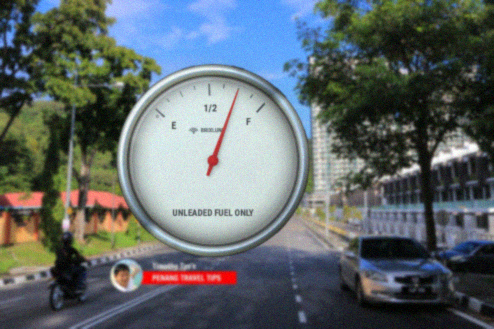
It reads **0.75**
